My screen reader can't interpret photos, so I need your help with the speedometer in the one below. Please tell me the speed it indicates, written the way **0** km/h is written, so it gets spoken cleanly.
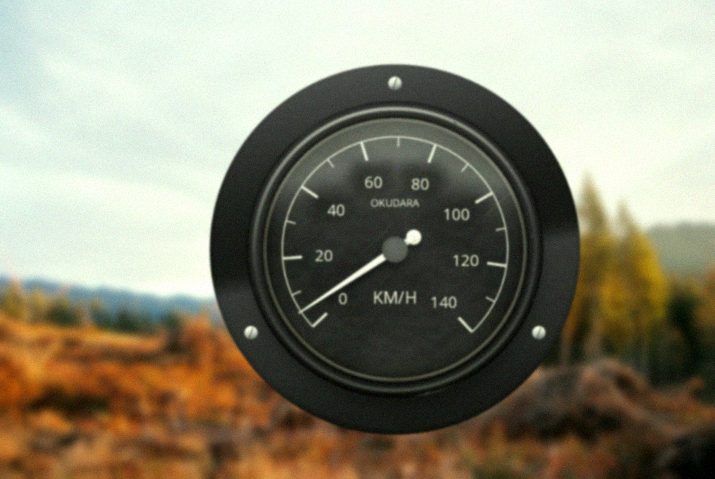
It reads **5** km/h
